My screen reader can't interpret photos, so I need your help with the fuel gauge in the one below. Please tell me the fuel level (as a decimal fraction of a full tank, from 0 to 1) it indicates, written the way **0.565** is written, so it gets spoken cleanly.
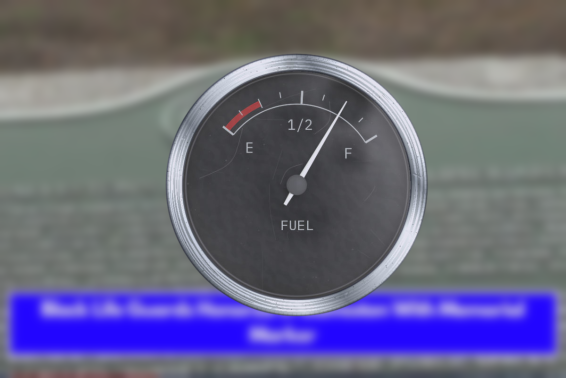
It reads **0.75**
